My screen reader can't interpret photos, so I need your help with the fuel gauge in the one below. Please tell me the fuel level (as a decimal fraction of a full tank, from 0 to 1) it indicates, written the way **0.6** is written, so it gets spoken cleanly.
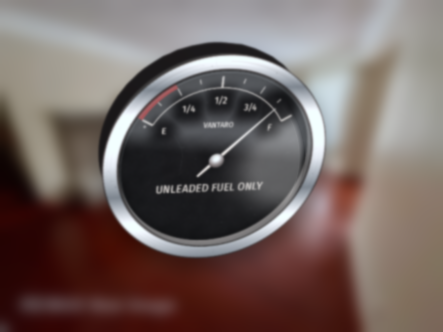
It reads **0.875**
